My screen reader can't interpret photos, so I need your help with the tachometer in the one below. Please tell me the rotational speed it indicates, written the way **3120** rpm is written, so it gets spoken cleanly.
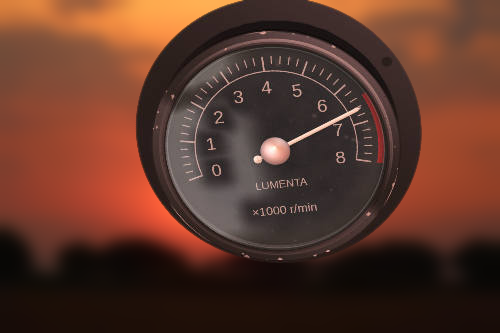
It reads **6600** rpm
